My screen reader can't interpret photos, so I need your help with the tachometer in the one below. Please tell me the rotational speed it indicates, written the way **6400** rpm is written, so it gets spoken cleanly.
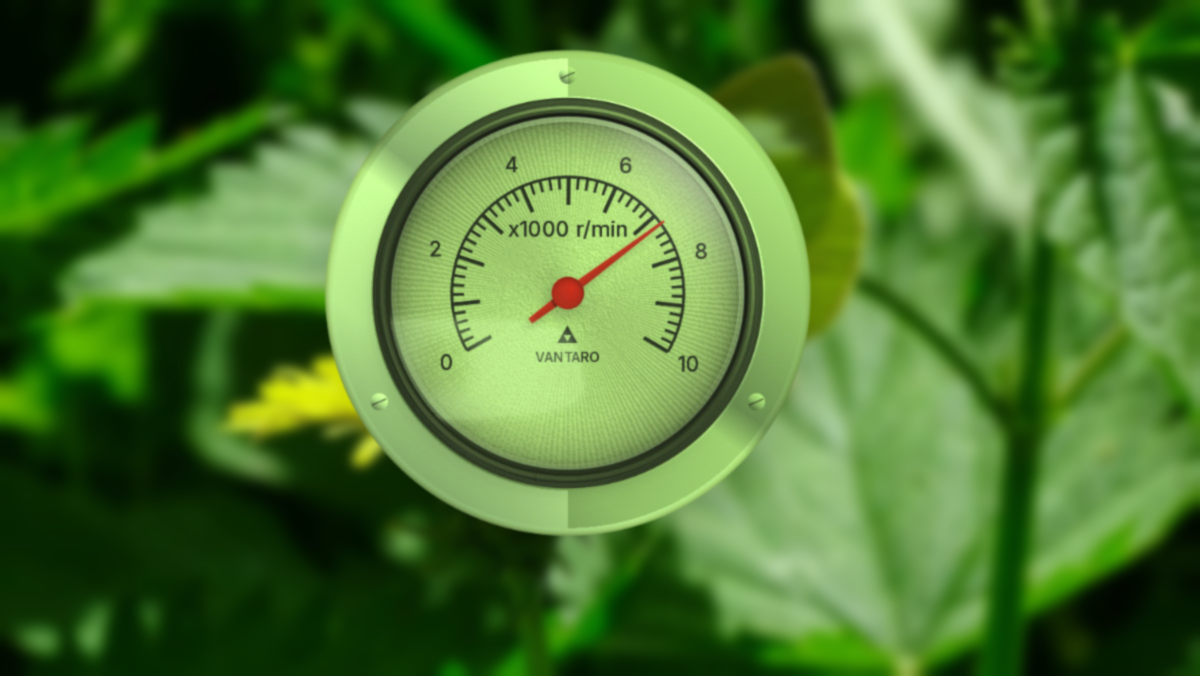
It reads **7200** rpm
